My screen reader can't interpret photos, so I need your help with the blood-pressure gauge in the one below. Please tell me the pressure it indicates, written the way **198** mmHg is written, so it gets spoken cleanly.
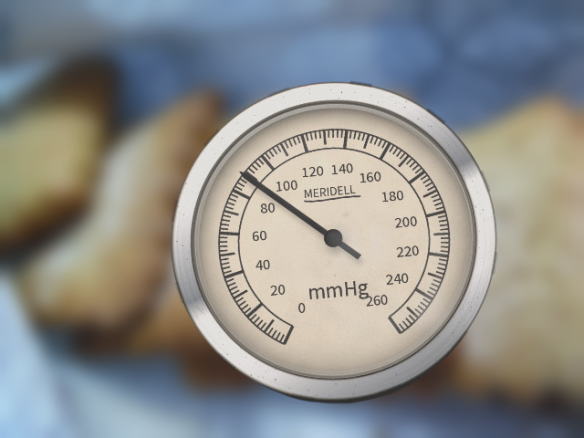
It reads **88** mmHg
